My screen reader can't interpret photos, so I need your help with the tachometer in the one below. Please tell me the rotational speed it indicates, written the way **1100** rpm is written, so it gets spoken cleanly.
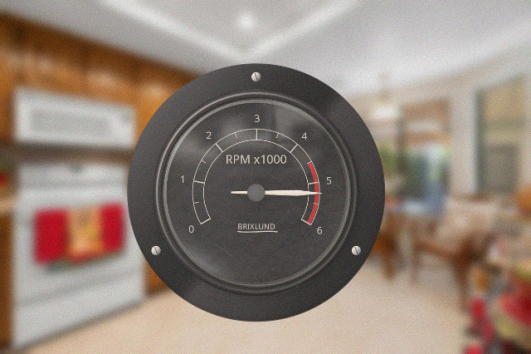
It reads **5250** rpm
